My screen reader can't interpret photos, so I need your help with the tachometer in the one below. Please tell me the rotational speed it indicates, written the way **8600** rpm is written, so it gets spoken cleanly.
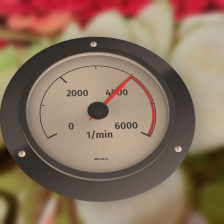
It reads **4000** rpm
